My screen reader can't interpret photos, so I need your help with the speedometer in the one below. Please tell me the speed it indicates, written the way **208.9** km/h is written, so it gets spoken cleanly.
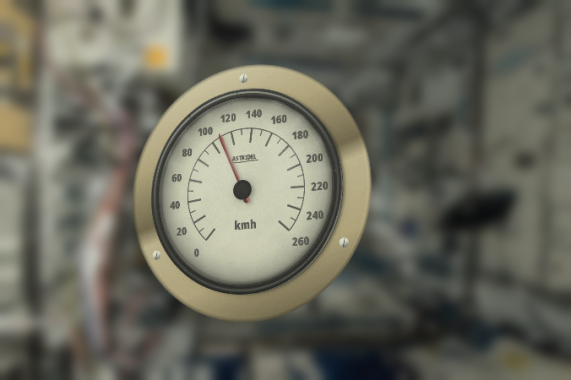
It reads **110** km/h
